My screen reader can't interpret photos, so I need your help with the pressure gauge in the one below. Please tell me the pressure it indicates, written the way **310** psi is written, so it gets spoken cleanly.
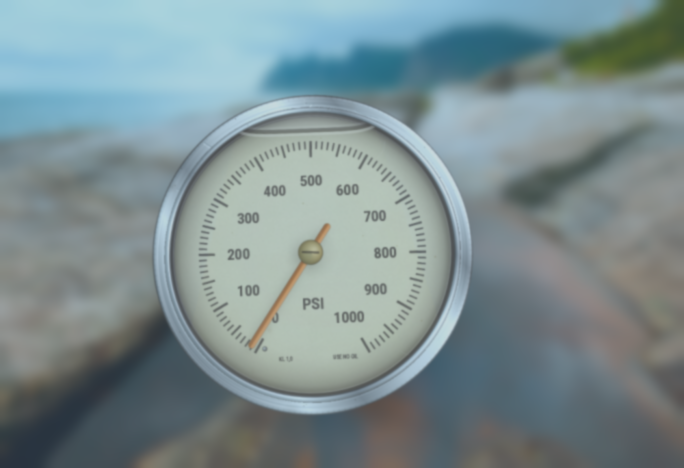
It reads **10** psi
